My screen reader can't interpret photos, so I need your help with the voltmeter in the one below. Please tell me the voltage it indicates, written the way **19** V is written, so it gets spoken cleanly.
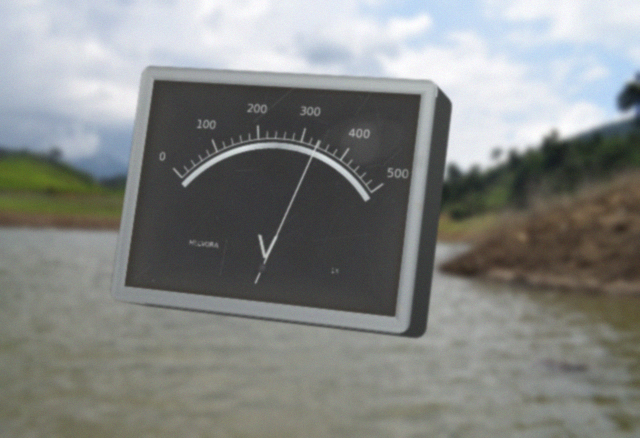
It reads **340** V
